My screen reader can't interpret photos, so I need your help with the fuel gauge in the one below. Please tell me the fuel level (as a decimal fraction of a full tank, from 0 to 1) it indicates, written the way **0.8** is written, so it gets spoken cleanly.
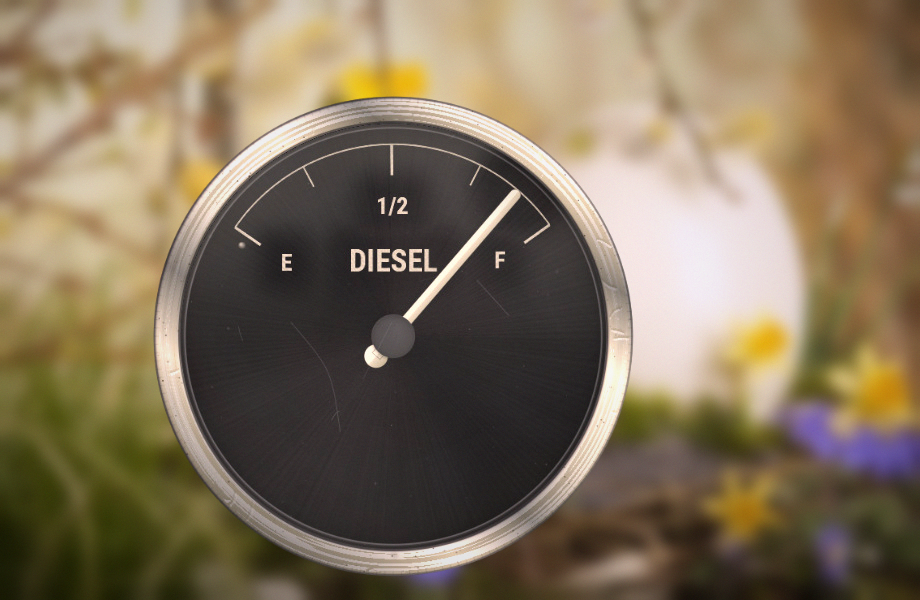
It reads **0.875**
